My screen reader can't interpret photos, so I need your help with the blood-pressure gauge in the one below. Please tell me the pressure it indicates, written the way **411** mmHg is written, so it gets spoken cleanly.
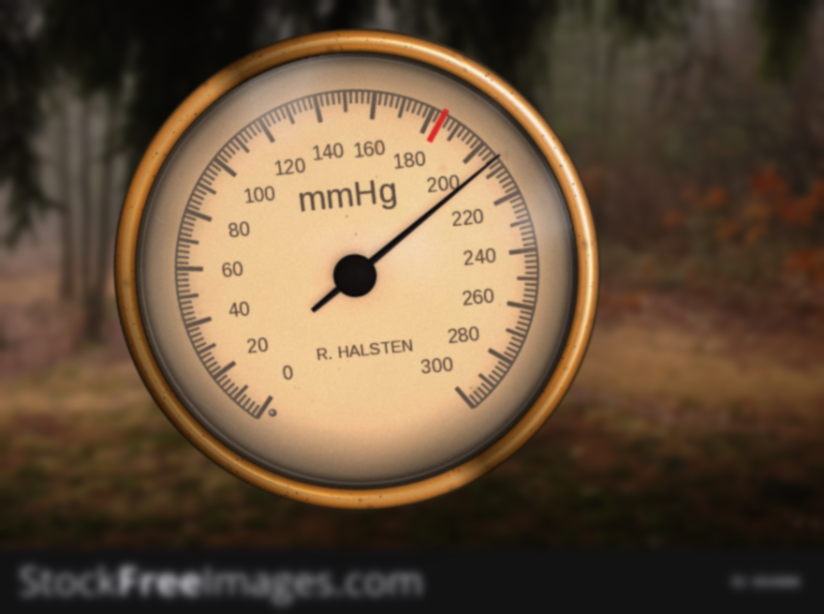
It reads **206** mmHg
